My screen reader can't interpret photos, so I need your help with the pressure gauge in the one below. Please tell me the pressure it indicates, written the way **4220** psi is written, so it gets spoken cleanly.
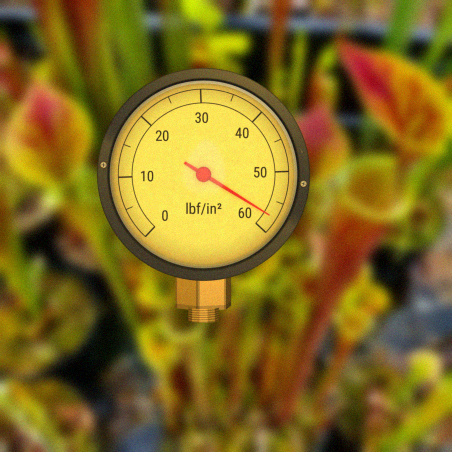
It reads **57.5** psi
